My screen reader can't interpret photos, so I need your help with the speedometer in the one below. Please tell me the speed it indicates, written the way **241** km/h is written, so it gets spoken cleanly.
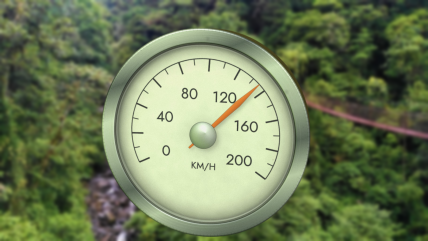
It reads **135** km/h
